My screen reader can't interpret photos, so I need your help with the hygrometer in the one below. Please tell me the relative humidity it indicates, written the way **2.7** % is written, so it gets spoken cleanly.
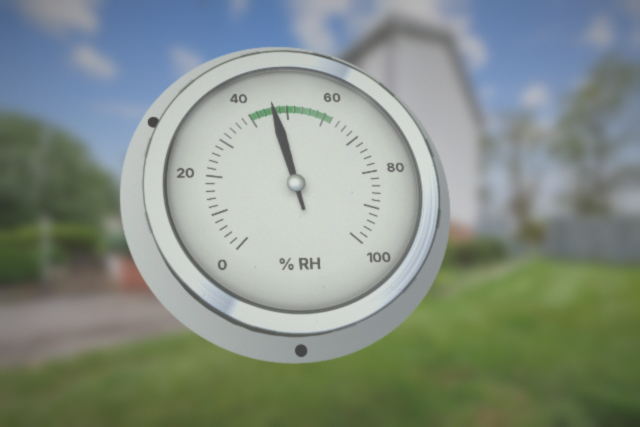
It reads **46** %
